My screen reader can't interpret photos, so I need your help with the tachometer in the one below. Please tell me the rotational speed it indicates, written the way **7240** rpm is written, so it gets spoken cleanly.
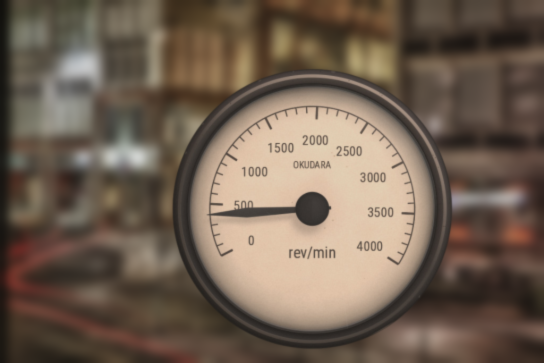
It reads **400** rpm
